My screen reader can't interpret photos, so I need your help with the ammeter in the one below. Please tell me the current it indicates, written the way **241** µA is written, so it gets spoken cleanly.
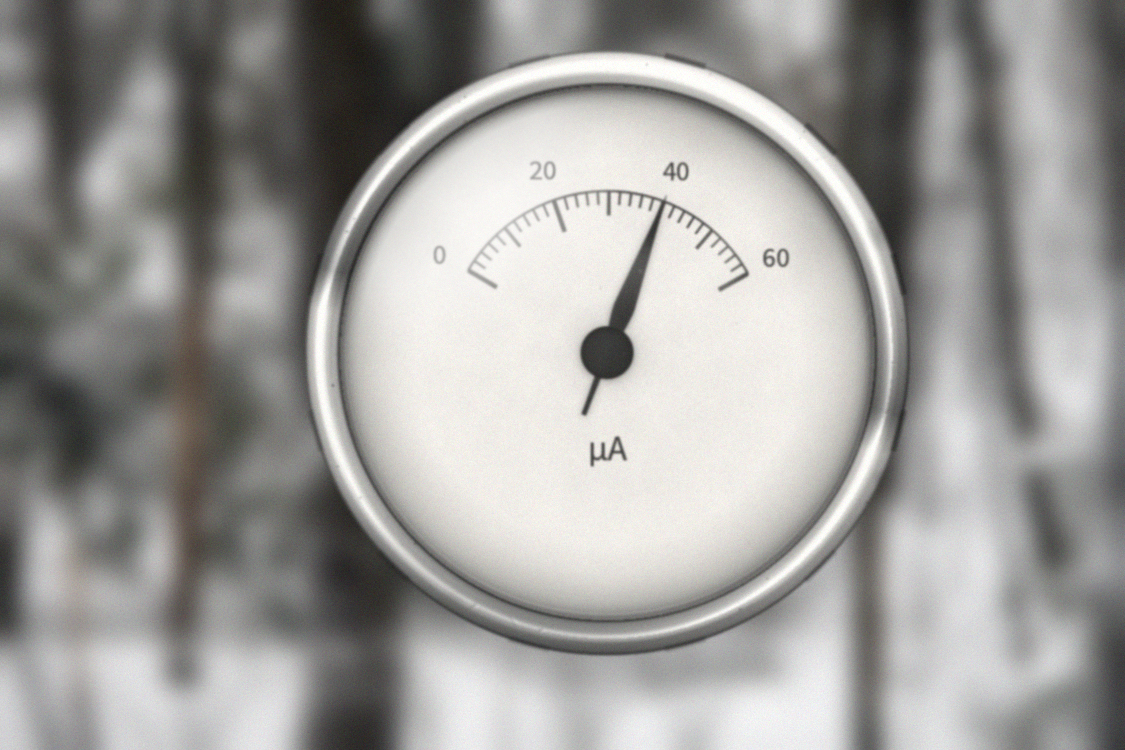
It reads **40** µA
